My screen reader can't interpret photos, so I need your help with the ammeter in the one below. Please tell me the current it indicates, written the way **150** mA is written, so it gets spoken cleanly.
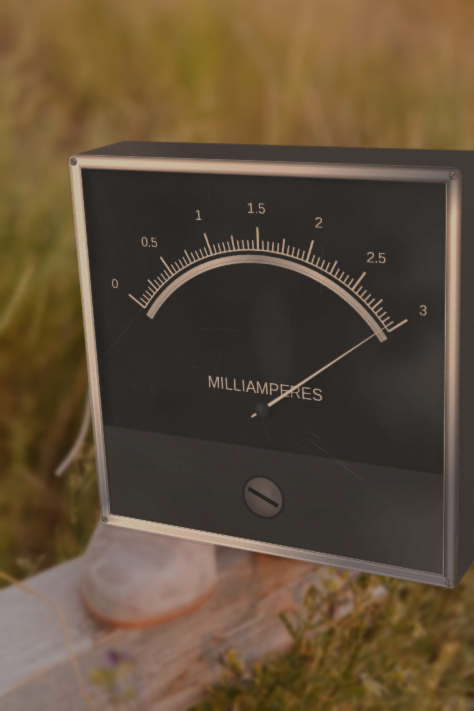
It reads **2.95** mA
